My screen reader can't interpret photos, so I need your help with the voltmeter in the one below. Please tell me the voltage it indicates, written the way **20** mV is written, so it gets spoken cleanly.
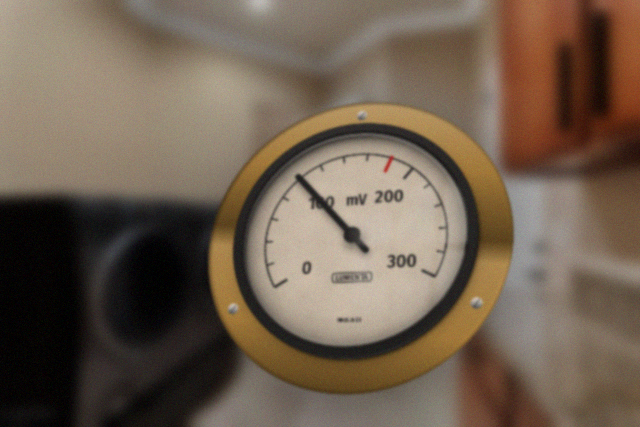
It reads **100** mV
